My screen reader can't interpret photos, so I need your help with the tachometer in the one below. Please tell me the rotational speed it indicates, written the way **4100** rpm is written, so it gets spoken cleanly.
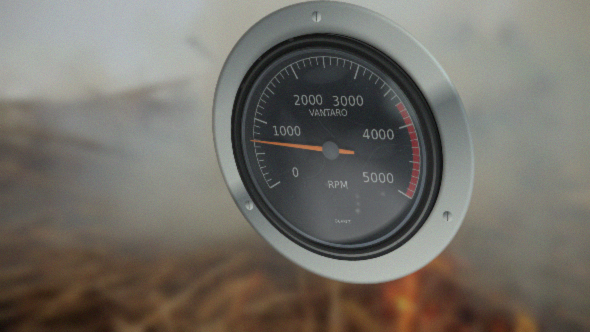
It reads **700** rpm
